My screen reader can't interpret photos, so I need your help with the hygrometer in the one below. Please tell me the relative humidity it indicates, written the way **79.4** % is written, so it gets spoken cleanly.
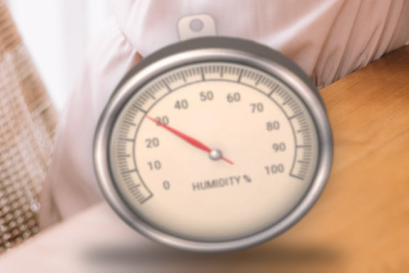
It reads **30** %
